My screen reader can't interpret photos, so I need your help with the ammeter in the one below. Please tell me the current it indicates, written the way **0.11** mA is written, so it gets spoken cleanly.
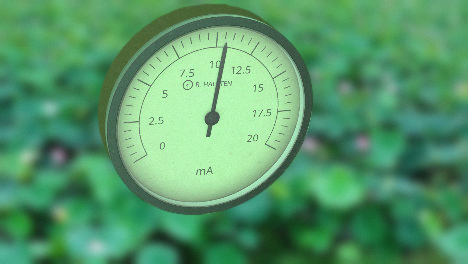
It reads **10.5** mA
